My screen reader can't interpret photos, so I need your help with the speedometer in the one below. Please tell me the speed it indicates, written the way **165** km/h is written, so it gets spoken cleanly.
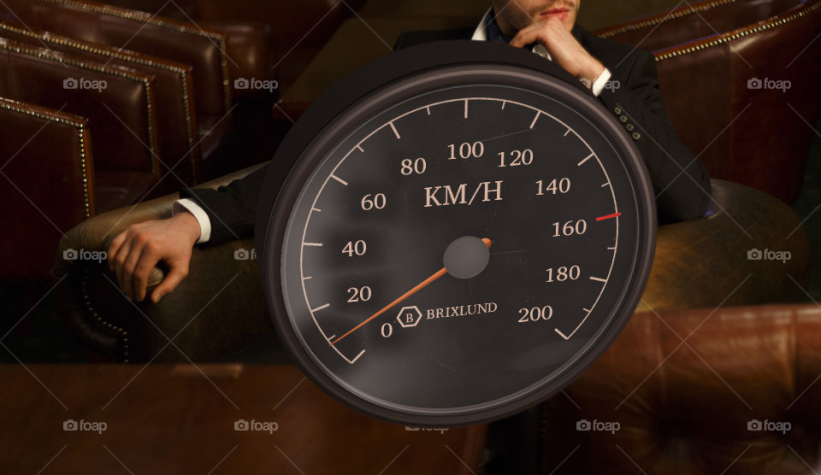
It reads **10** km/h
